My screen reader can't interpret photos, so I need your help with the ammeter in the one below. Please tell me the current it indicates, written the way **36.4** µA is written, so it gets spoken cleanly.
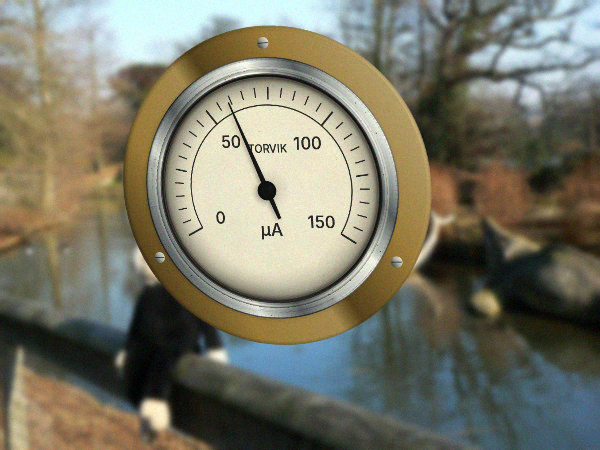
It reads **60** µA
